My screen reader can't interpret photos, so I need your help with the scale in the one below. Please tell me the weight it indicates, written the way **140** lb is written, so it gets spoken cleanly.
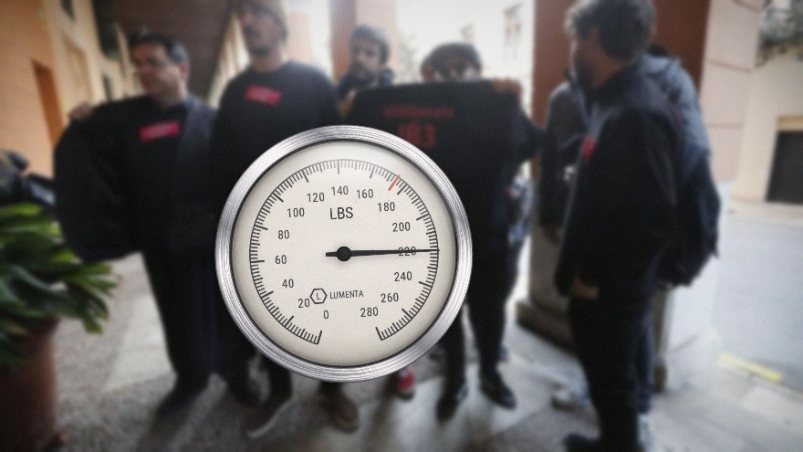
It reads **220** lb
